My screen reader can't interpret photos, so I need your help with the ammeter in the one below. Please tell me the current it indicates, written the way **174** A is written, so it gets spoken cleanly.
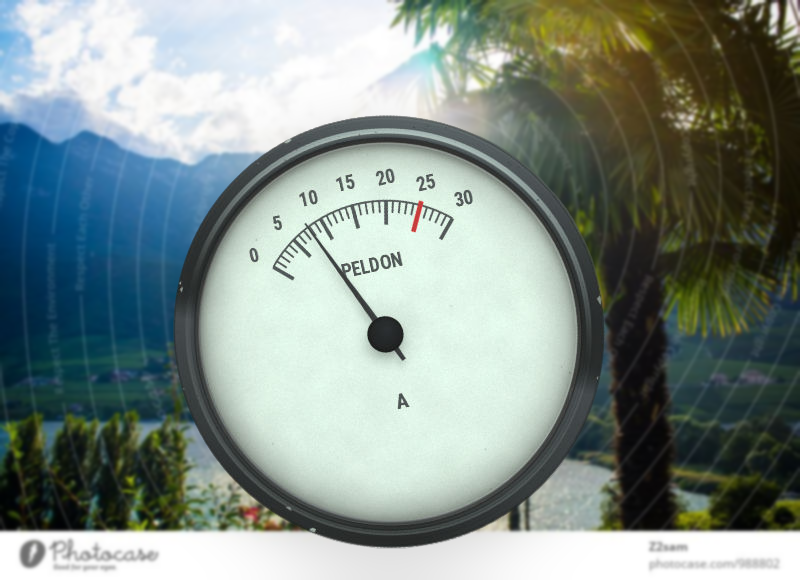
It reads **8** A
